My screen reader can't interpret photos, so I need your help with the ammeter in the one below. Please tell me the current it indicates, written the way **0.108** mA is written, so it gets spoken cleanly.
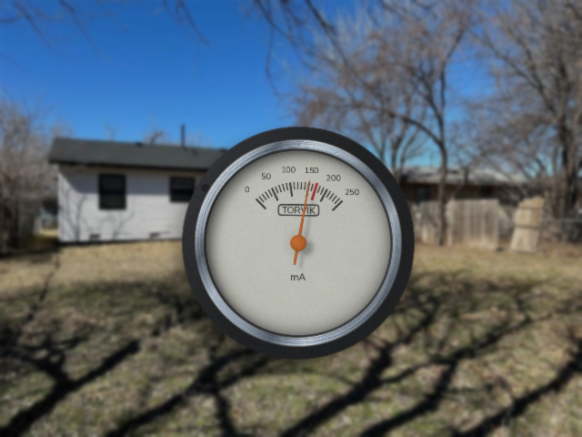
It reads **150** mA
